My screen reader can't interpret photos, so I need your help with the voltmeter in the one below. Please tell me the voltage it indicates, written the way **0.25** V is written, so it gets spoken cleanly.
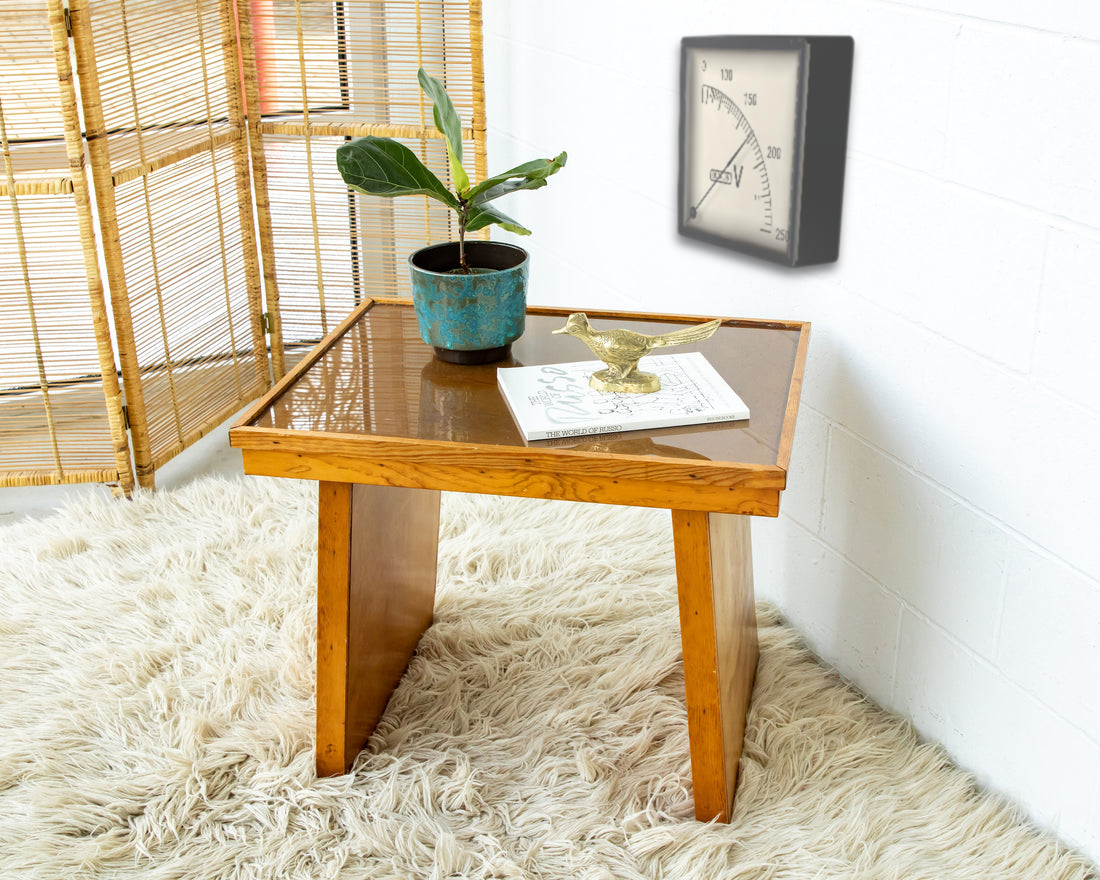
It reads **175** V
